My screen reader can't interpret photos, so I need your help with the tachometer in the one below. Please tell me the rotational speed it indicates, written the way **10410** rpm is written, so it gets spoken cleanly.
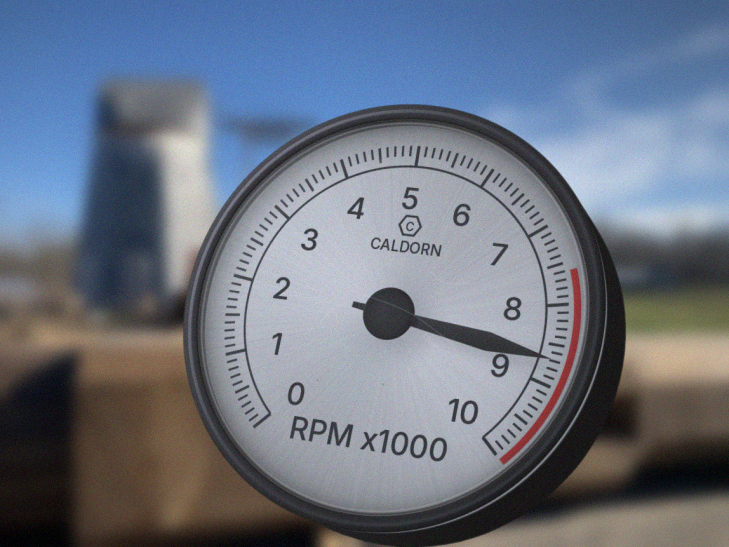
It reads **8700** rpm
